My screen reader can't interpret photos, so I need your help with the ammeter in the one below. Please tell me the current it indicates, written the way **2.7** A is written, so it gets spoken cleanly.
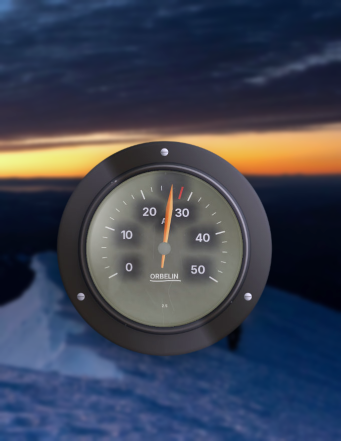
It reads **26** A
